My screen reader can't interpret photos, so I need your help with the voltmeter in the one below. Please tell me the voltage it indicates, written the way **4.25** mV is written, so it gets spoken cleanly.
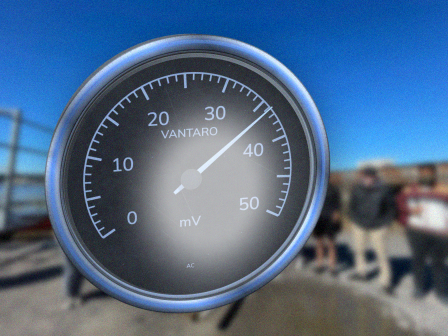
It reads **36** mV
